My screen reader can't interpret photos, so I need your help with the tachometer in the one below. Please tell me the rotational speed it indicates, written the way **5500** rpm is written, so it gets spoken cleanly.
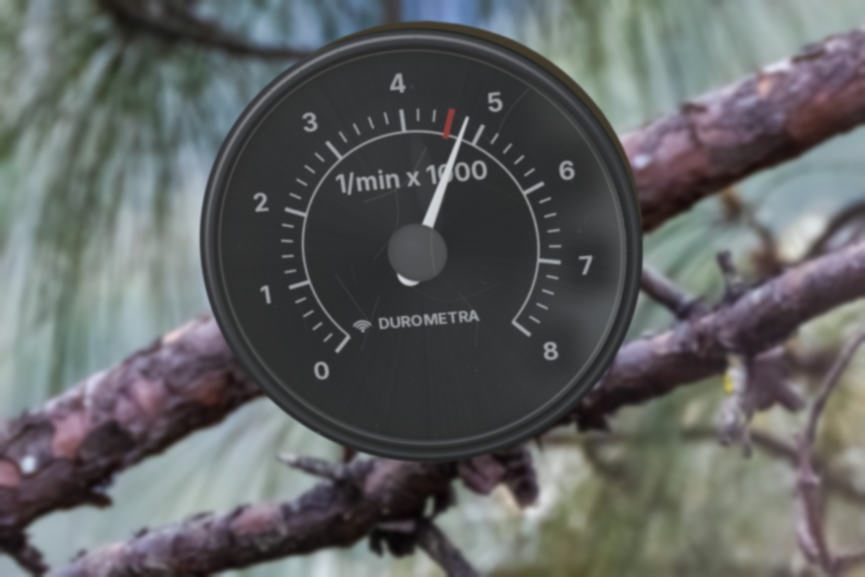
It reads **4800** rpm
